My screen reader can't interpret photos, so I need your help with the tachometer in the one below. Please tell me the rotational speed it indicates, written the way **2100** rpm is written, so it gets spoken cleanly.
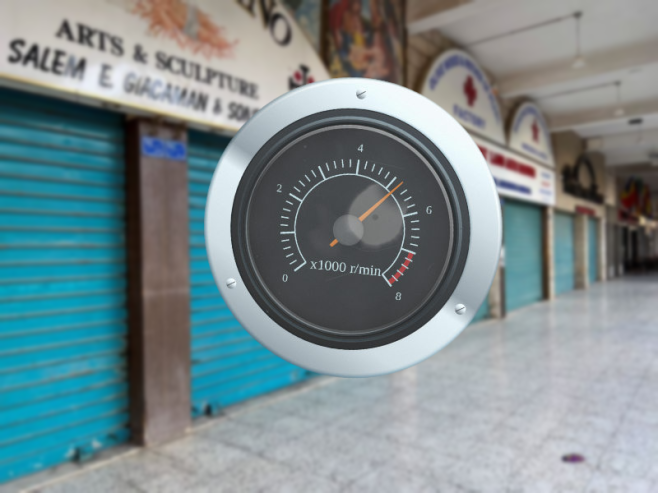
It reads **5200** rpm
